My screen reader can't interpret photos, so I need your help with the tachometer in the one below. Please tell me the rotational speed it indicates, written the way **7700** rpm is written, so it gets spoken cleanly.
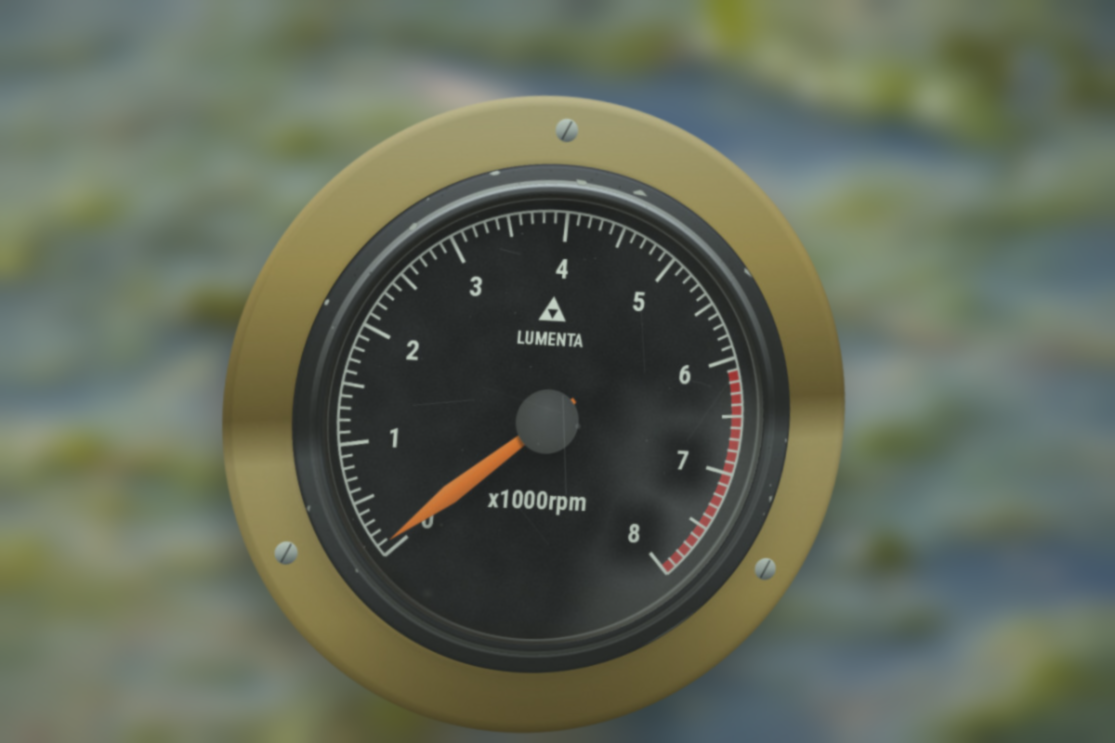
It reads **100** rpm
